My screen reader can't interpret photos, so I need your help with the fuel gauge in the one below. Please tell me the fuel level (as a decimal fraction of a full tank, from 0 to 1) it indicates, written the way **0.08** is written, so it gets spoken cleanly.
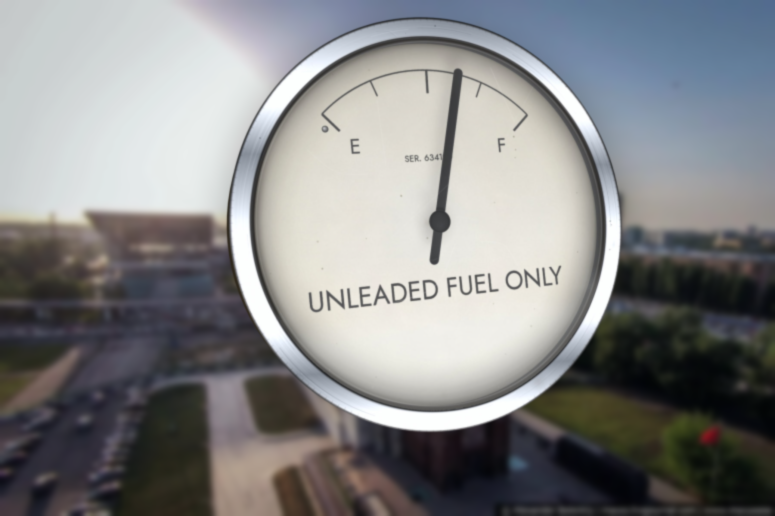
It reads **0.625**
